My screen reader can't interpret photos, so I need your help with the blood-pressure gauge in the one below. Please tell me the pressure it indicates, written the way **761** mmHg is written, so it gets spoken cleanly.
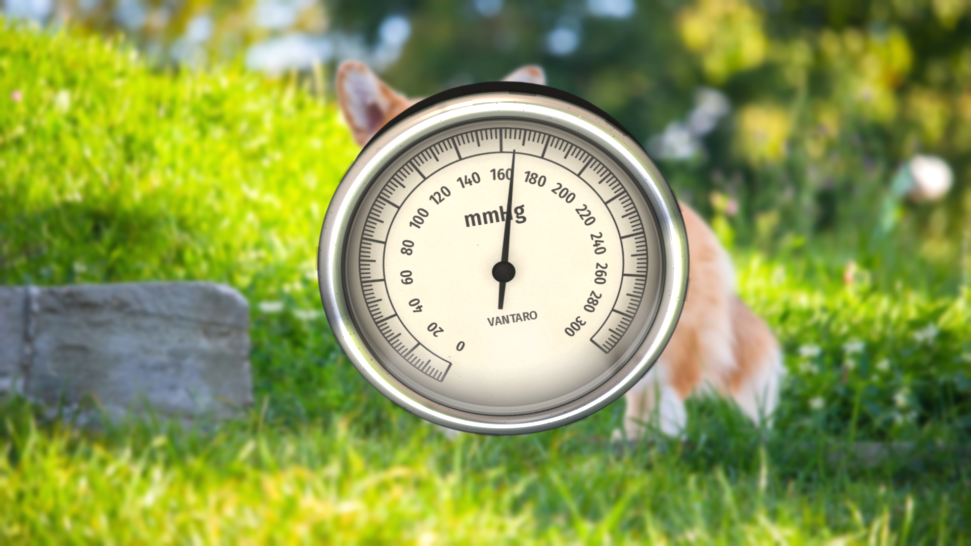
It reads **166** mmHg
